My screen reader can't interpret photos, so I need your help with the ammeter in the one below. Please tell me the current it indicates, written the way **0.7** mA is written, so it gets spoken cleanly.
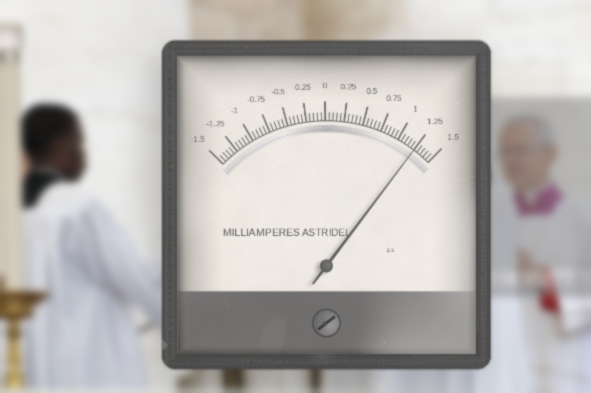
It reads **1.25** mA
